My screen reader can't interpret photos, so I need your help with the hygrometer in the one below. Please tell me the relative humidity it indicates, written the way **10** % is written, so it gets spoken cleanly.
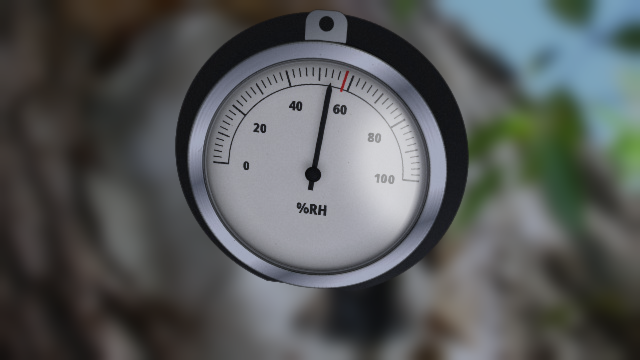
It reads **54** %
